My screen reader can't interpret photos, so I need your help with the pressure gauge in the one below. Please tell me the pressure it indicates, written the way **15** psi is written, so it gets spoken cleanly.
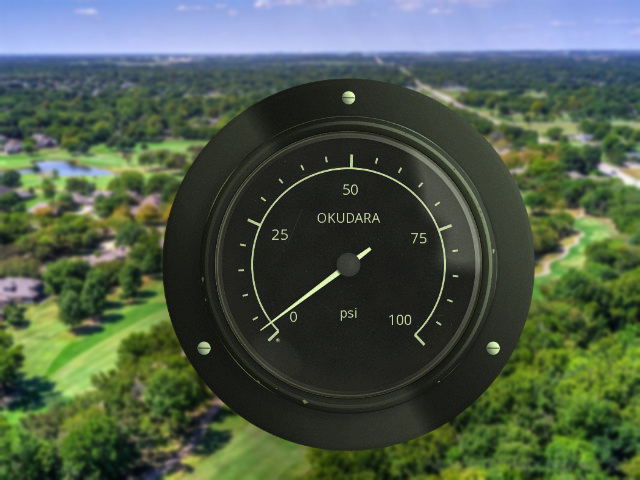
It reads **2.5** psi
